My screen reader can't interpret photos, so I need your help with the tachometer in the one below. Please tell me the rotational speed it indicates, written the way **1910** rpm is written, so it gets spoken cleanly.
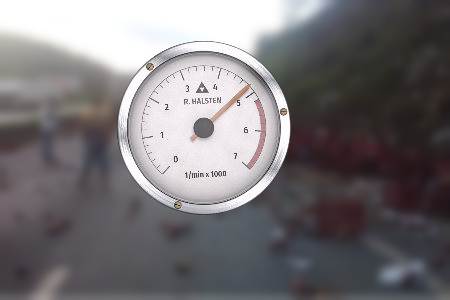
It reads **4800** rpm
